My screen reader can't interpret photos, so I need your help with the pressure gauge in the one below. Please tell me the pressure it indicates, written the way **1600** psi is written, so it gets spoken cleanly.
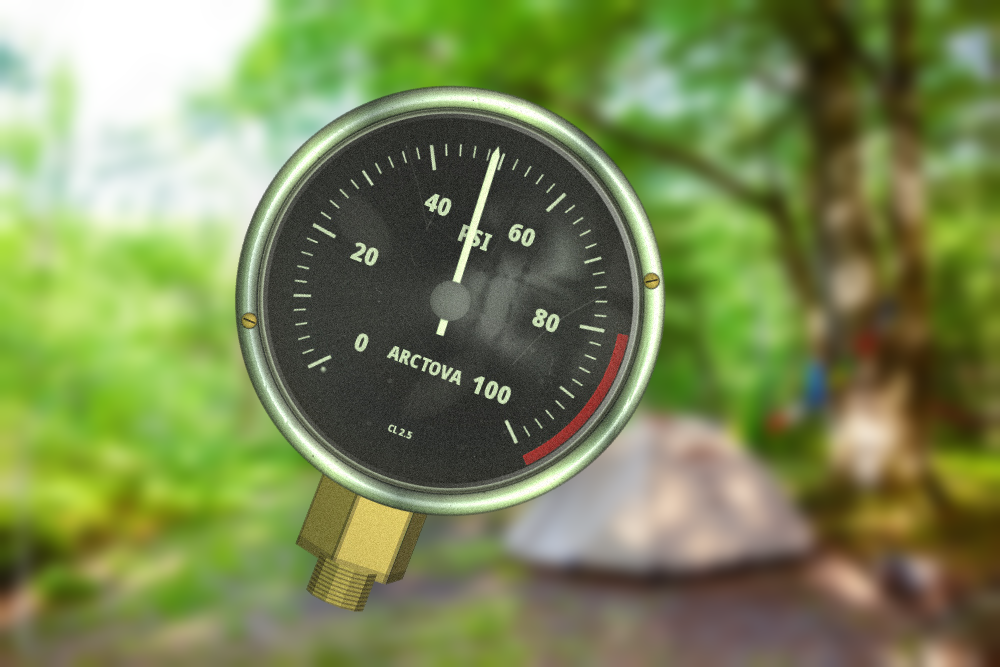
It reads **49** psi
